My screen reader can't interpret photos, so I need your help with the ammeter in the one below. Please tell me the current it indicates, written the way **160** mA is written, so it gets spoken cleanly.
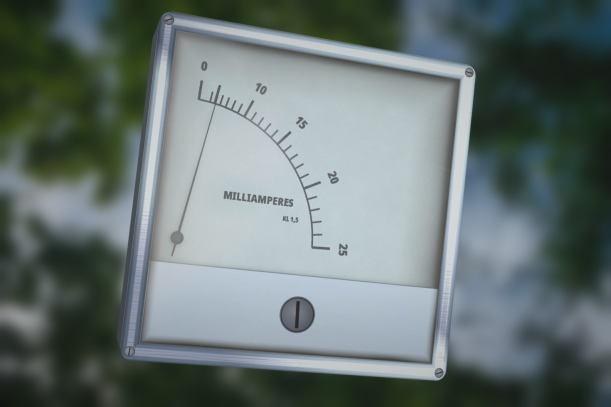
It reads **5** mA
